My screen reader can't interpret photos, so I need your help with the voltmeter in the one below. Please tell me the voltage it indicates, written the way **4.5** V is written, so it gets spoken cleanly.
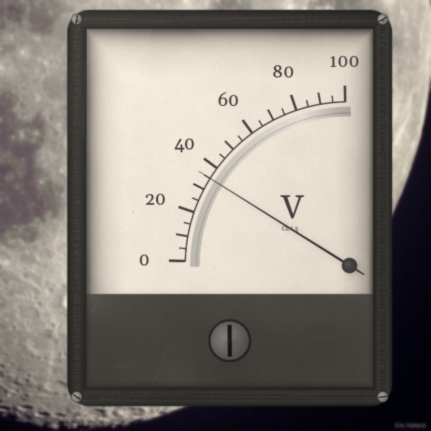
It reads **35** V
